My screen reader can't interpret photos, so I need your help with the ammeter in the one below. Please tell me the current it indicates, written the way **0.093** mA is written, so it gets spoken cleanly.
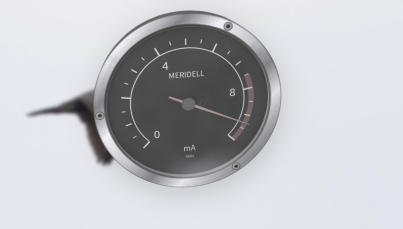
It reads **9.25** mA
